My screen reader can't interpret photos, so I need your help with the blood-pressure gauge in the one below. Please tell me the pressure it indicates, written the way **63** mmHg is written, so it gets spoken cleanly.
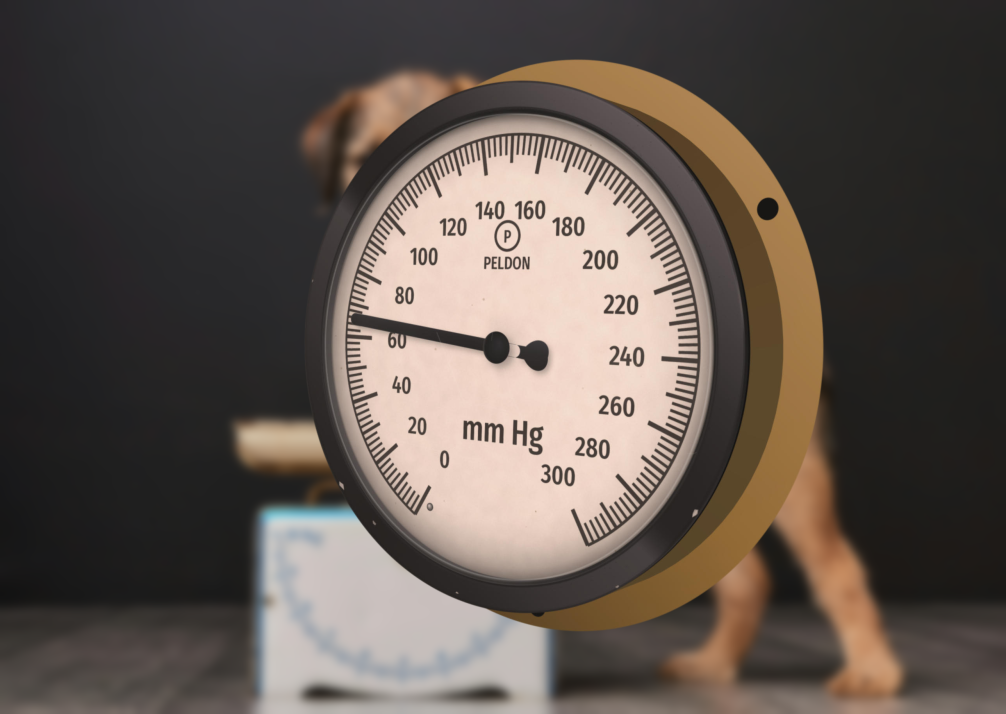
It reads **66** mmHg
